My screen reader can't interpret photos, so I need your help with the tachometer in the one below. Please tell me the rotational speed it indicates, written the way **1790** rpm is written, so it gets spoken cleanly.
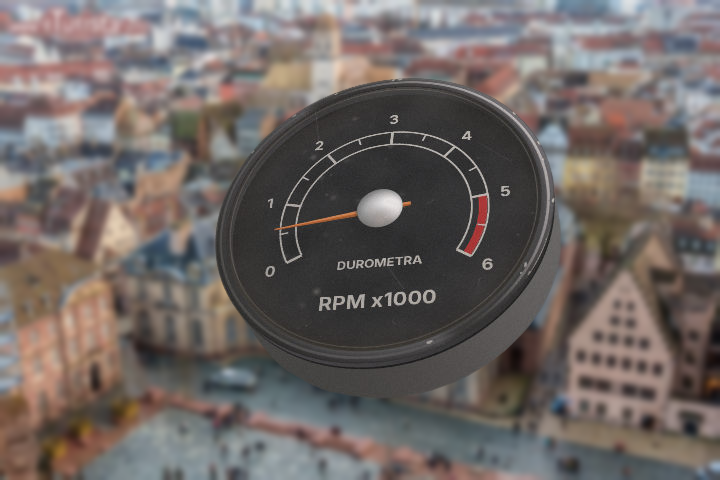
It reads **500** rpm
